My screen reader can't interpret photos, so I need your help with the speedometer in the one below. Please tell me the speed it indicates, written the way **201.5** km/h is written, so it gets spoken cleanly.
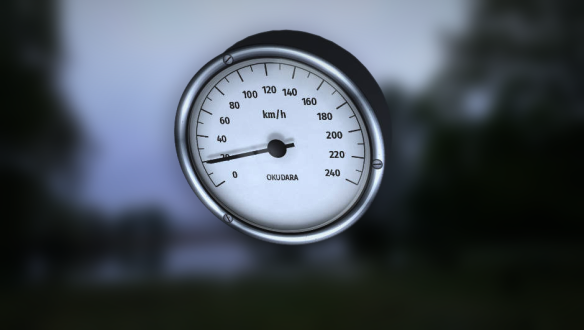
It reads **20** km/h
